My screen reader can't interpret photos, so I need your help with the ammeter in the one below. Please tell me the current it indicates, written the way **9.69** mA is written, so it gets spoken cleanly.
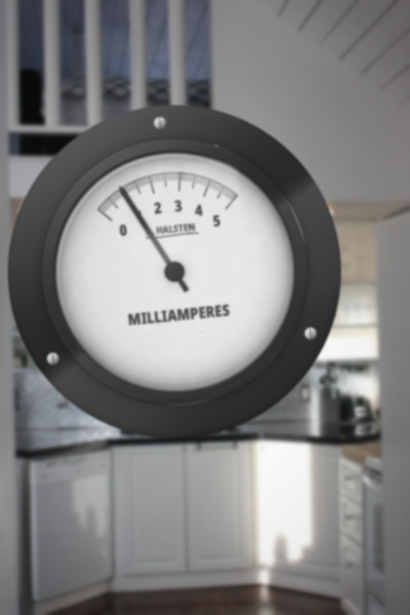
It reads **1** mA
